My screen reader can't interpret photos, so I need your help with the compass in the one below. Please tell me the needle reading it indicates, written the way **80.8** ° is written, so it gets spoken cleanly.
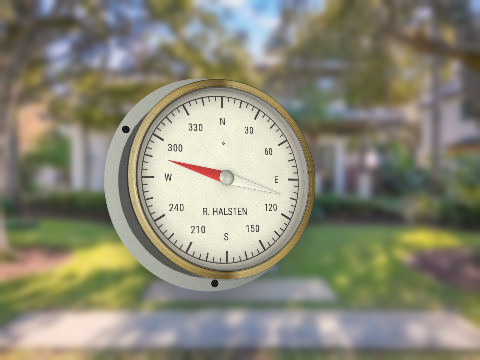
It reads **285** °
